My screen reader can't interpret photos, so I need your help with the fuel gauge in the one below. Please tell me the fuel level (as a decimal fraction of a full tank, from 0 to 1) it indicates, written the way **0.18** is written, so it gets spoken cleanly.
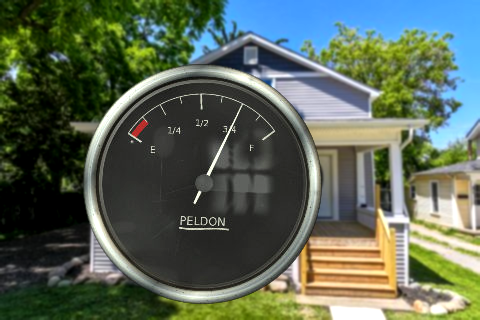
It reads **0.75**
